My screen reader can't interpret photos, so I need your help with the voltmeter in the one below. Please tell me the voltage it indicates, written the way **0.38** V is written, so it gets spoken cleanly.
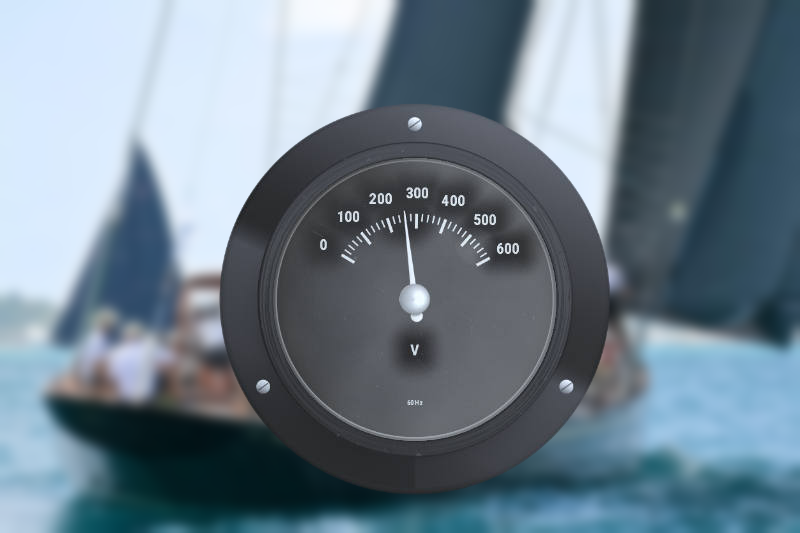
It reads **260** V
